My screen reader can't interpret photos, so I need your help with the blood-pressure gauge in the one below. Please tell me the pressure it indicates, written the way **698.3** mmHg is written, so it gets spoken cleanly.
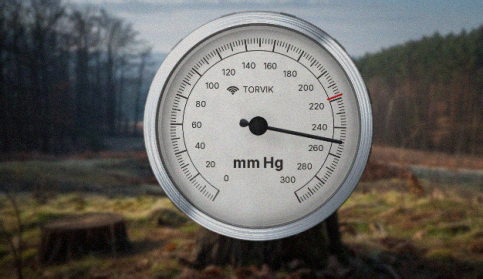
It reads **250** mmHg
